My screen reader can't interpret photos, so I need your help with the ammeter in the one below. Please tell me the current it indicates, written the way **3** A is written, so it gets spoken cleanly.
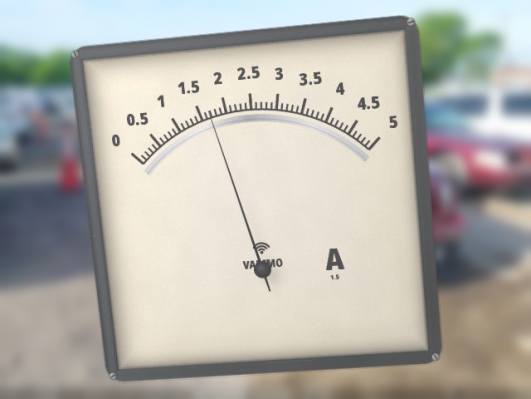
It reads **1.7** A
